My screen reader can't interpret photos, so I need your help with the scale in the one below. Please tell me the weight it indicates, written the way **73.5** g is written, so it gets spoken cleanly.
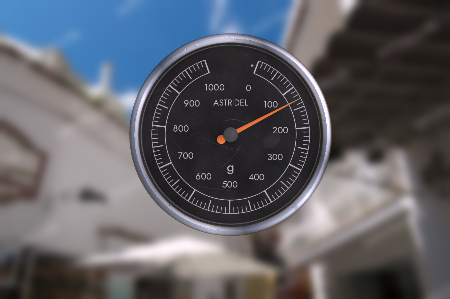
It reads **130** g
